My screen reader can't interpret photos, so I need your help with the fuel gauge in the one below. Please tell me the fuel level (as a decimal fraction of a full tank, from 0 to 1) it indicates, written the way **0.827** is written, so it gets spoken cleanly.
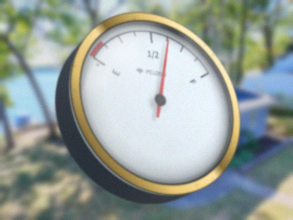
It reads **0.625**
